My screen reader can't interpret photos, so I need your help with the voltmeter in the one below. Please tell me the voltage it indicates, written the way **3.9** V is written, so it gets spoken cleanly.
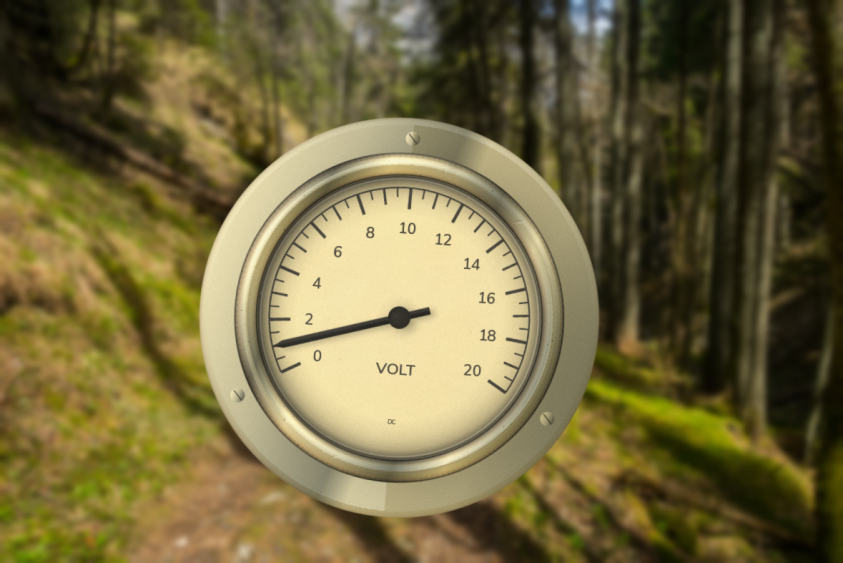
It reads **1** V
